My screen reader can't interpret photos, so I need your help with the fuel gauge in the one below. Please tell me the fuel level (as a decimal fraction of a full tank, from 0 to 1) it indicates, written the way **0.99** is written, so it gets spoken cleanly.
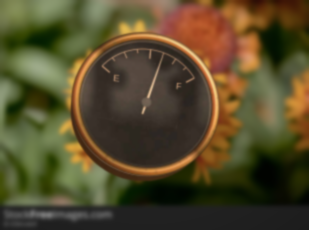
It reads **0.625**
